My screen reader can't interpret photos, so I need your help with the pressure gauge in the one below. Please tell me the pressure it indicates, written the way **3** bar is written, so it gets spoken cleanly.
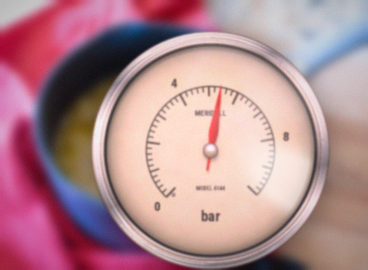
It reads **5.4** bar
